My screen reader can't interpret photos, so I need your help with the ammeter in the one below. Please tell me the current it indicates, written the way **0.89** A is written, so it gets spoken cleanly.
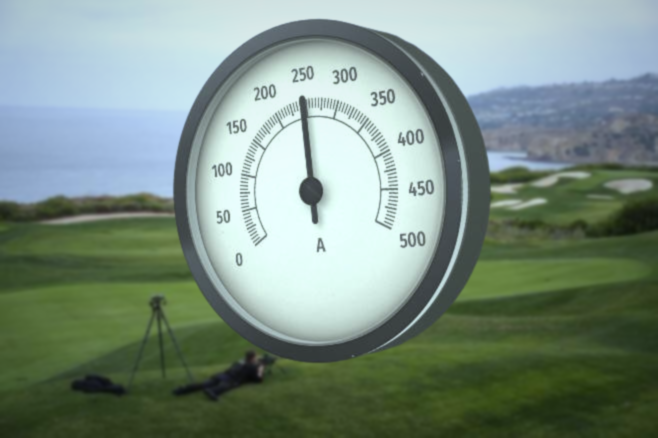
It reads **250** A
